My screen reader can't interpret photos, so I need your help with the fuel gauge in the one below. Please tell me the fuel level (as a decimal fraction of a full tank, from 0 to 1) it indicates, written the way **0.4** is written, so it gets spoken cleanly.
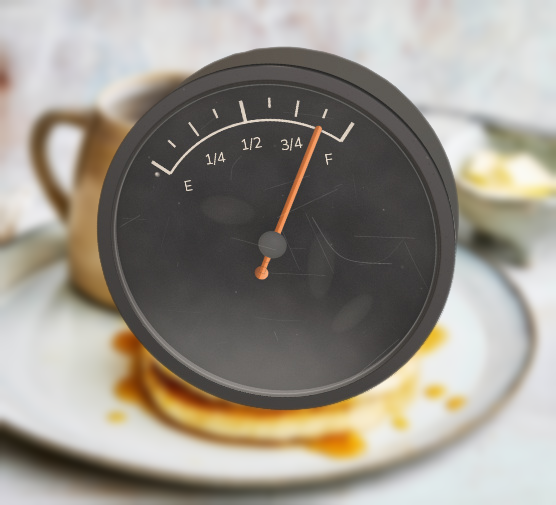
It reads **0.875**
